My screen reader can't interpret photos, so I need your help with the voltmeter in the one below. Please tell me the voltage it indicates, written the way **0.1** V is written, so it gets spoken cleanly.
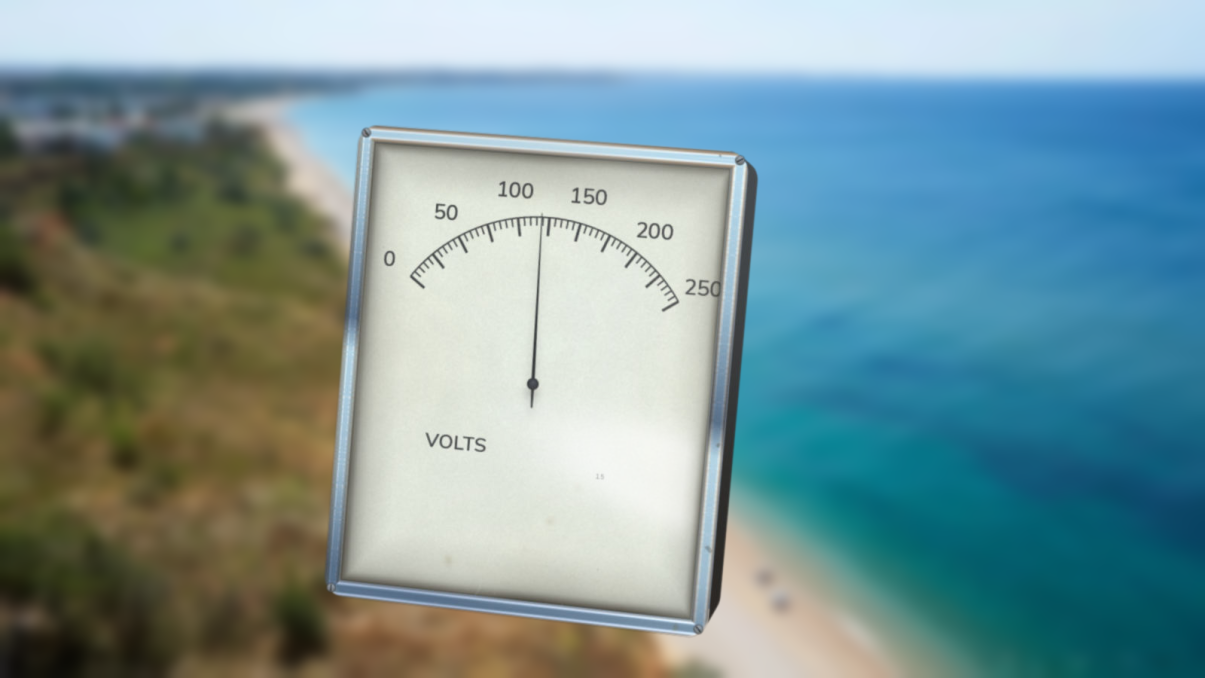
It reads **120** V
